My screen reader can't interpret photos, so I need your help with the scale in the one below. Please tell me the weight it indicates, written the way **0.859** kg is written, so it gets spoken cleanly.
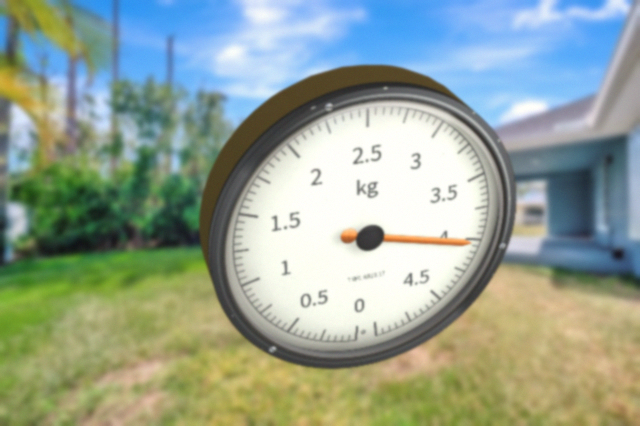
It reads **4** kg
